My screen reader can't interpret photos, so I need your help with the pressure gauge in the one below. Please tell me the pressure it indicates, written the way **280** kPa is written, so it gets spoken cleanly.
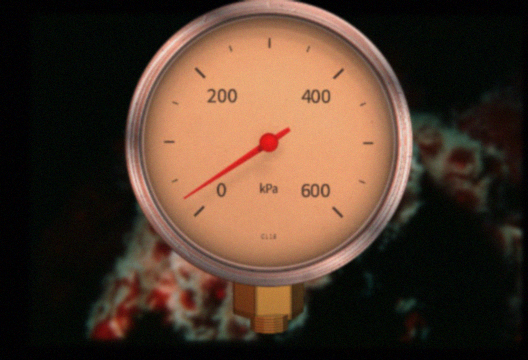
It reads **25** kPa
